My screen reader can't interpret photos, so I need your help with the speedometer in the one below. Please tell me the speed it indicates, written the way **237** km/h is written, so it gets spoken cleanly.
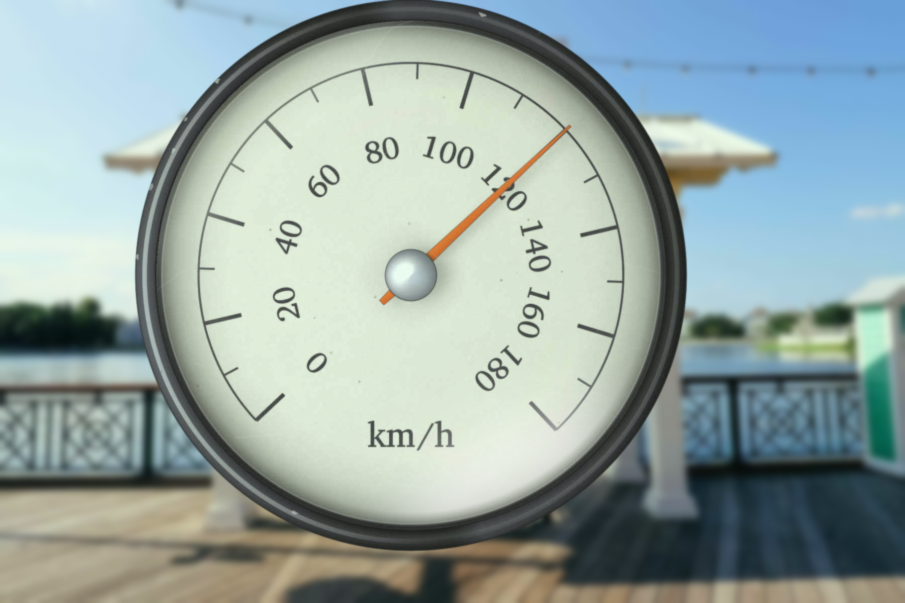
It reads **120** km/h
